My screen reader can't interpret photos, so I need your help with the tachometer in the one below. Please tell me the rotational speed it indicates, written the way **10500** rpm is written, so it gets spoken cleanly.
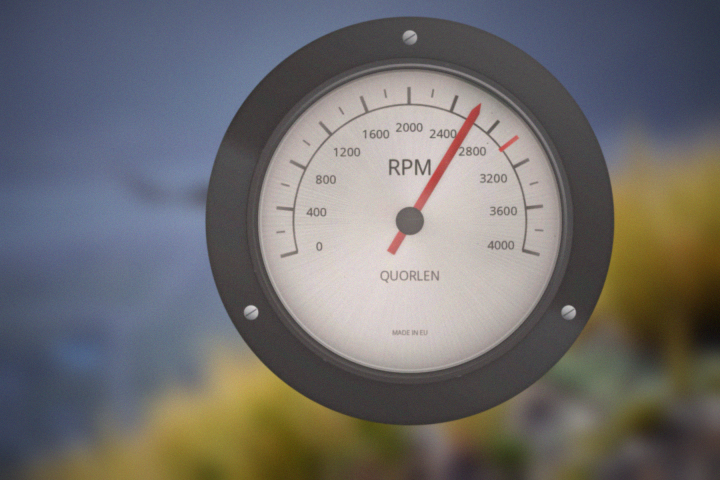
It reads **2600** rpm
